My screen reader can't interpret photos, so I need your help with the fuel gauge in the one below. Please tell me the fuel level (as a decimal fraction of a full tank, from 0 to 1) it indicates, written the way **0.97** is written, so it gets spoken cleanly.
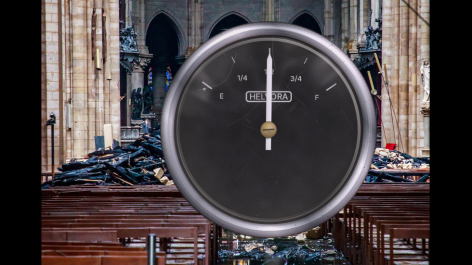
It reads **0.5**
